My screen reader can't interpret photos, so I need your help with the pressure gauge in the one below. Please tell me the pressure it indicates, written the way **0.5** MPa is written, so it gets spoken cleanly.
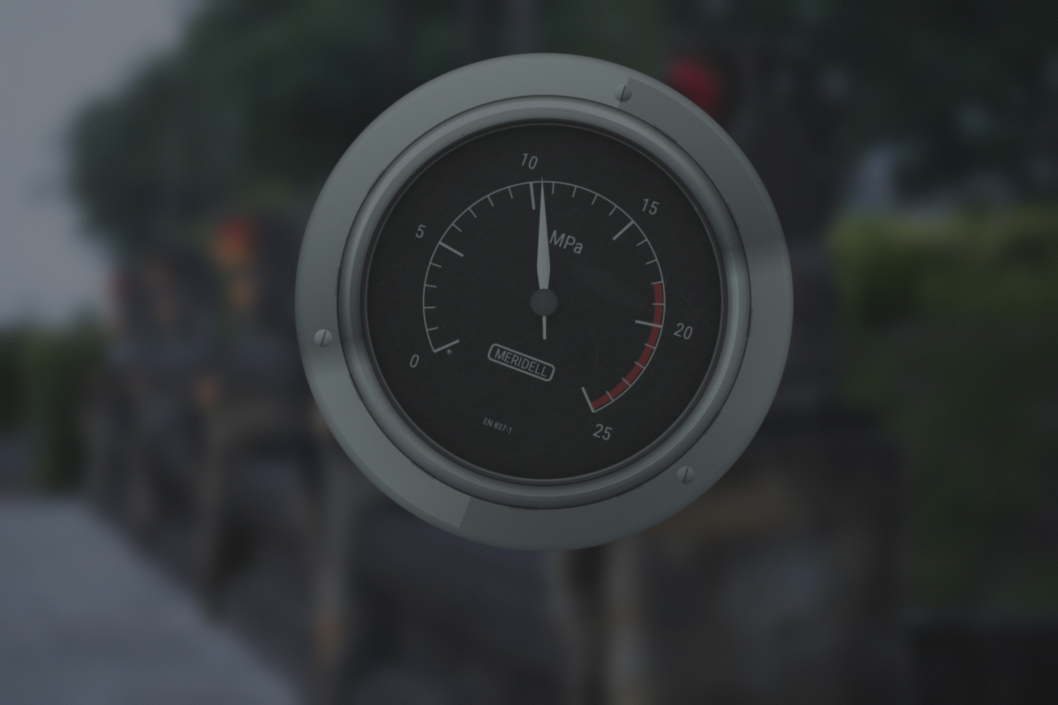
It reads **10.5** MPa
